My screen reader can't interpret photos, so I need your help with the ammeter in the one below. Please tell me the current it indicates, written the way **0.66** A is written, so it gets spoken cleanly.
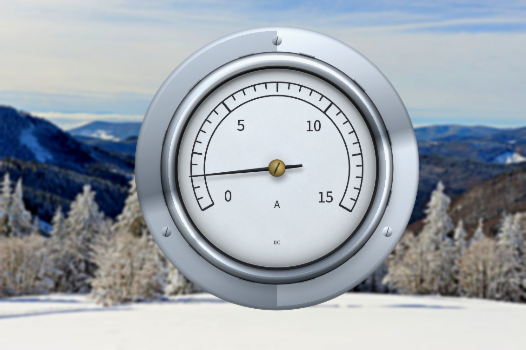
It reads **1.5** A
